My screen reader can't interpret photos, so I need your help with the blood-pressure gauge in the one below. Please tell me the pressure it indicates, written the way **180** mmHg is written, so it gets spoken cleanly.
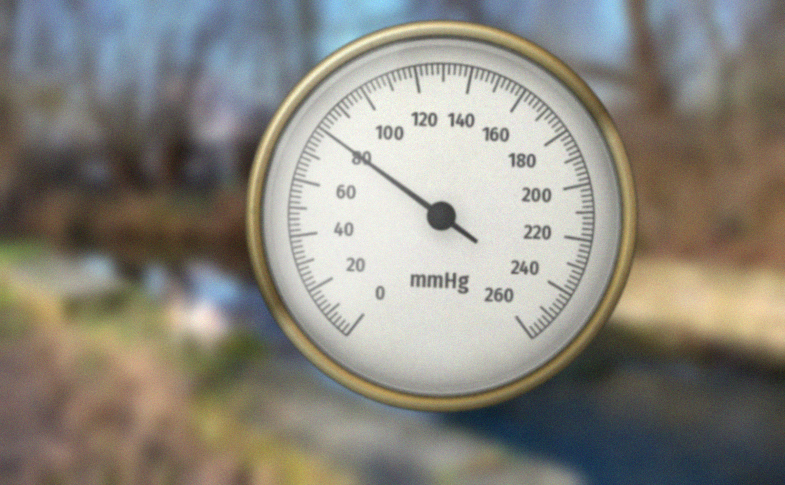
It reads **80** mmHg
